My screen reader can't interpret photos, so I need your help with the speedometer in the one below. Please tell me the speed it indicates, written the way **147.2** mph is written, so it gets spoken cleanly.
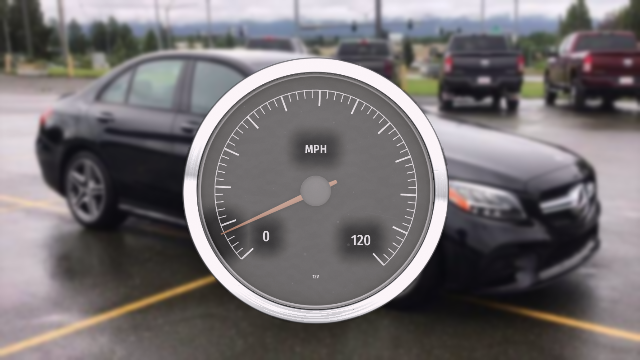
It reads **8** mph
